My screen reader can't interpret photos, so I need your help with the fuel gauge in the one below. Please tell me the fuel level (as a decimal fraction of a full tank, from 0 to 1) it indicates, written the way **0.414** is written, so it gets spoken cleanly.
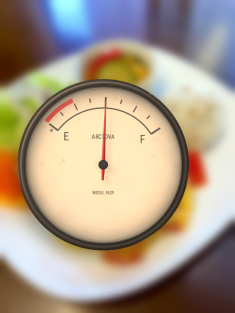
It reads **0.5**
